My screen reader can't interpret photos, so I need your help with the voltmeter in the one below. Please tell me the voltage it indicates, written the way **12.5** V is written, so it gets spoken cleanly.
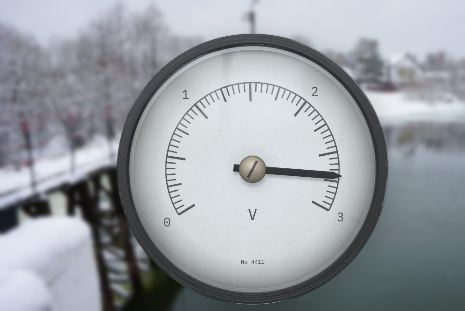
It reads **2.7** V
